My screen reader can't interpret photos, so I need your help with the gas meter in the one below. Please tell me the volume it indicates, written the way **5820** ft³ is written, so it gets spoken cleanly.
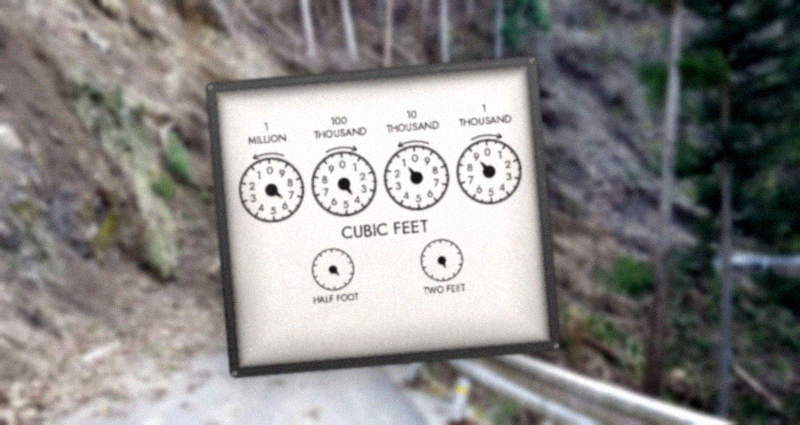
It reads **640900** ft³
